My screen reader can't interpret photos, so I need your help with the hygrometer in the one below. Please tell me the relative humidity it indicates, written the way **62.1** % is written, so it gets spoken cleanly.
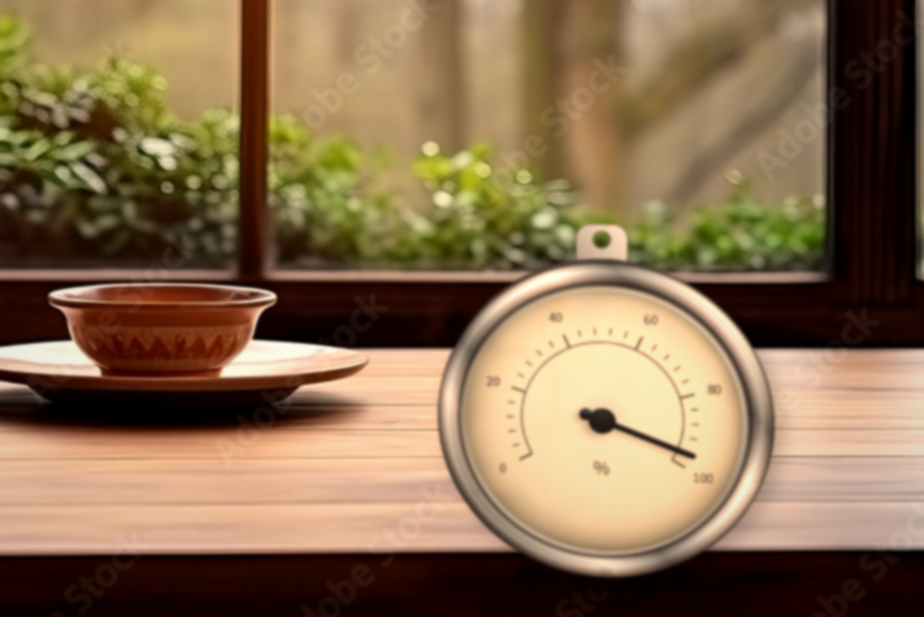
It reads **96** %
